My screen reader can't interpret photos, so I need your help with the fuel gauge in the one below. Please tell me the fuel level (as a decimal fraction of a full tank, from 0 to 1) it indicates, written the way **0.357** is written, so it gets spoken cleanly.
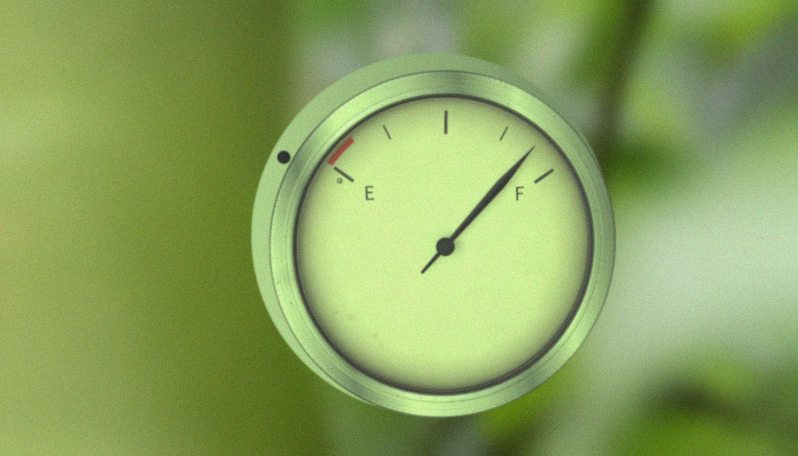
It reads **0.875**
